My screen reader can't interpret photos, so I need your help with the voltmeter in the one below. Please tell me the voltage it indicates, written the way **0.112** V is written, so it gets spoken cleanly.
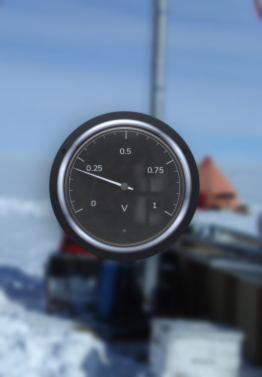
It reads **0.2** V
